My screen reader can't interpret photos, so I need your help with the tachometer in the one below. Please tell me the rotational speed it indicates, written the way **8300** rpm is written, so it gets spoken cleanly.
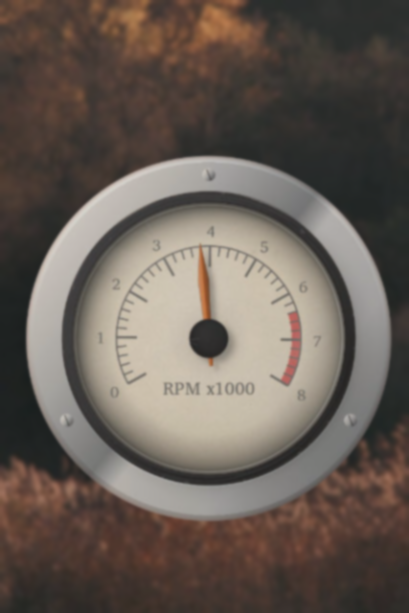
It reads **3800** rpm
